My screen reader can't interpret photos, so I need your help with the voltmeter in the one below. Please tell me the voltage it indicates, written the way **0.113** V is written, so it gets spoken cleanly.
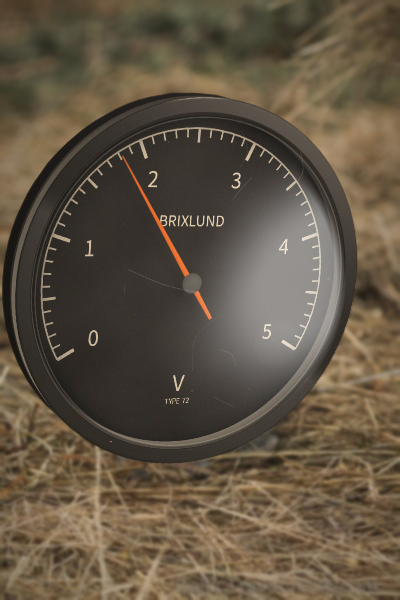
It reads **1.8** V
